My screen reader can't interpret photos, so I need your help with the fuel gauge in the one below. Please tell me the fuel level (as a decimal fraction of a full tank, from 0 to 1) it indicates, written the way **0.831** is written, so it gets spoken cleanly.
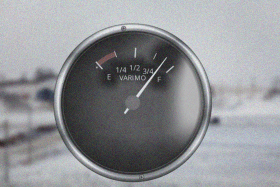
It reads **0.875**
